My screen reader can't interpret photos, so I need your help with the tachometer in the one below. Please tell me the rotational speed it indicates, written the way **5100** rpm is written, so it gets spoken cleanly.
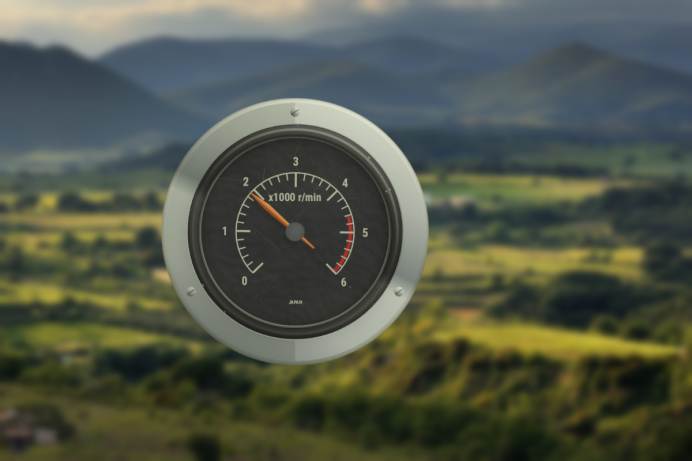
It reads **1900** rpm
